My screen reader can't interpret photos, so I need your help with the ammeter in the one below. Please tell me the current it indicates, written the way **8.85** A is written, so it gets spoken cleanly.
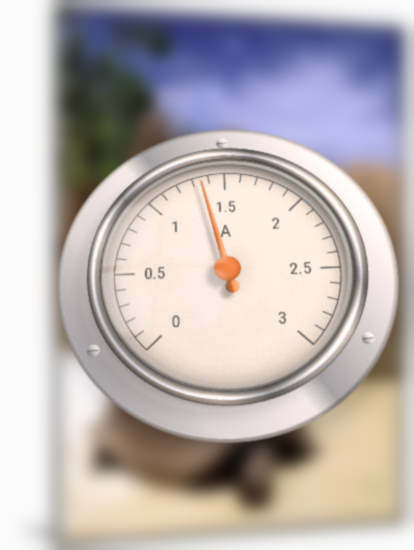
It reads **1.35** A
